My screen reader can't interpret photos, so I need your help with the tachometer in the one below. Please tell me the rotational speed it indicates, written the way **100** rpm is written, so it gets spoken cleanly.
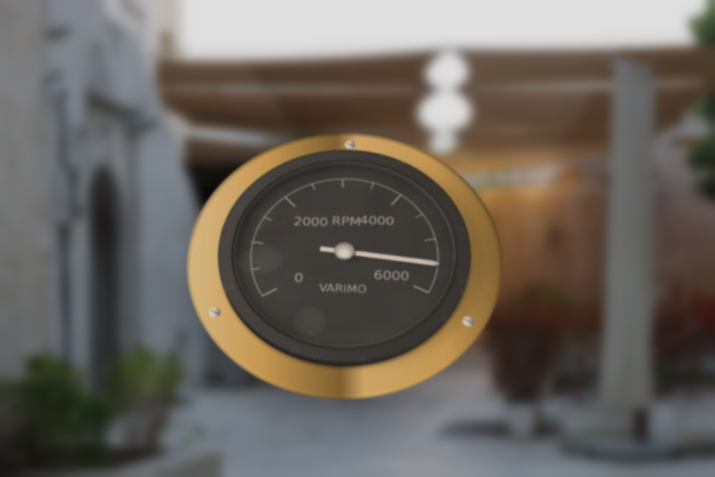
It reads **5500** rpm
